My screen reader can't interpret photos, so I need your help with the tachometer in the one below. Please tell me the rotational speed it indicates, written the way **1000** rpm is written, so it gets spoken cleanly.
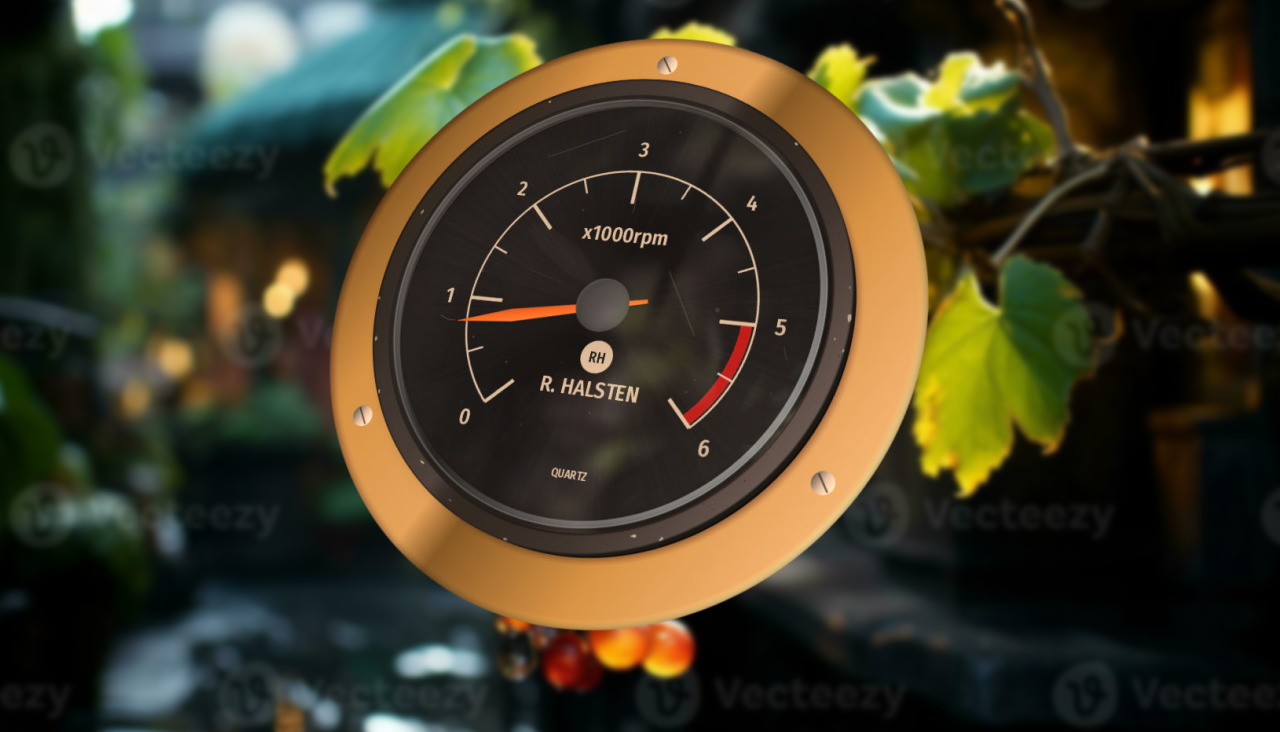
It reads **750** rpm
